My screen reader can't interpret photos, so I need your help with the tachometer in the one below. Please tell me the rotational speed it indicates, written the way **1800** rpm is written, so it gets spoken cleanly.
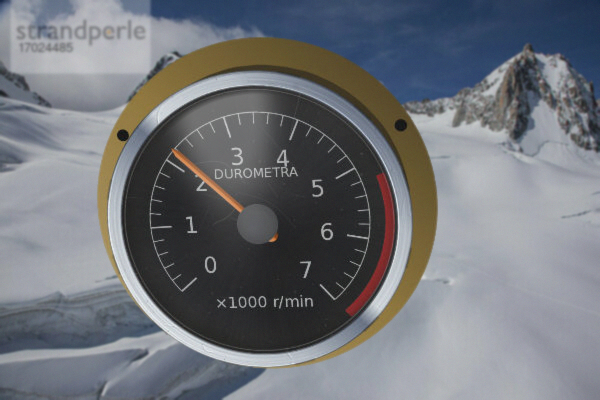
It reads **2200** rpm
